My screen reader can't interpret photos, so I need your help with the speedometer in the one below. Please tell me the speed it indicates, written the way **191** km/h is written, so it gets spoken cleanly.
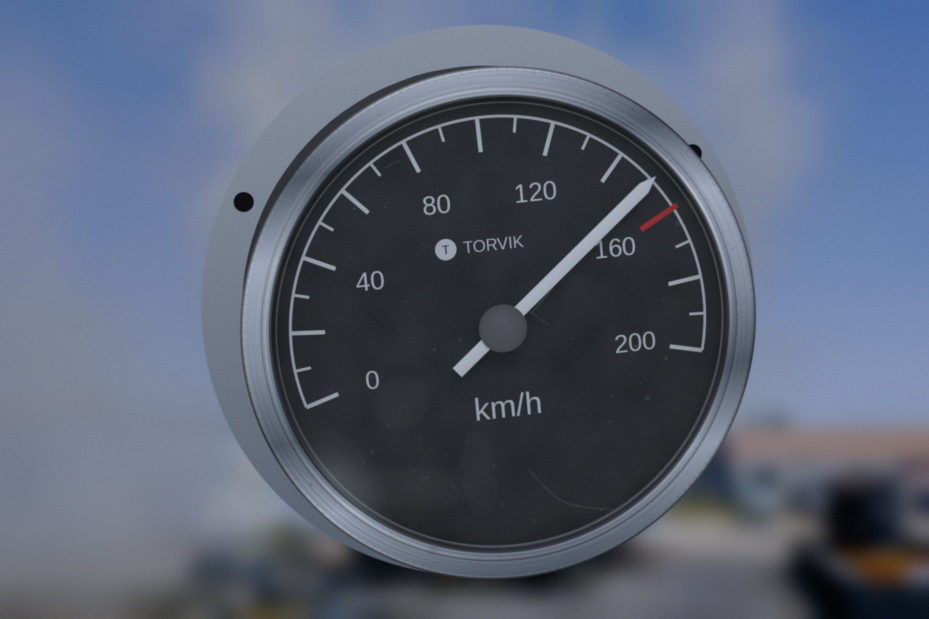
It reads **150** km/h
